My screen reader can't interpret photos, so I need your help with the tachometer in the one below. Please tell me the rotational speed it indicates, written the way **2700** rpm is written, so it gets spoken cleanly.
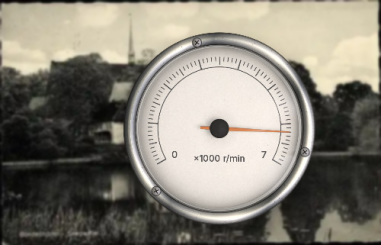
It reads **6200** rpm
